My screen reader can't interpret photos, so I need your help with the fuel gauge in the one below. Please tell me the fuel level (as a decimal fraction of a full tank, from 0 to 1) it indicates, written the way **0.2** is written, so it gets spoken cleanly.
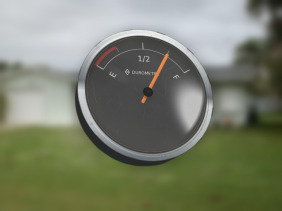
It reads **0.75**
